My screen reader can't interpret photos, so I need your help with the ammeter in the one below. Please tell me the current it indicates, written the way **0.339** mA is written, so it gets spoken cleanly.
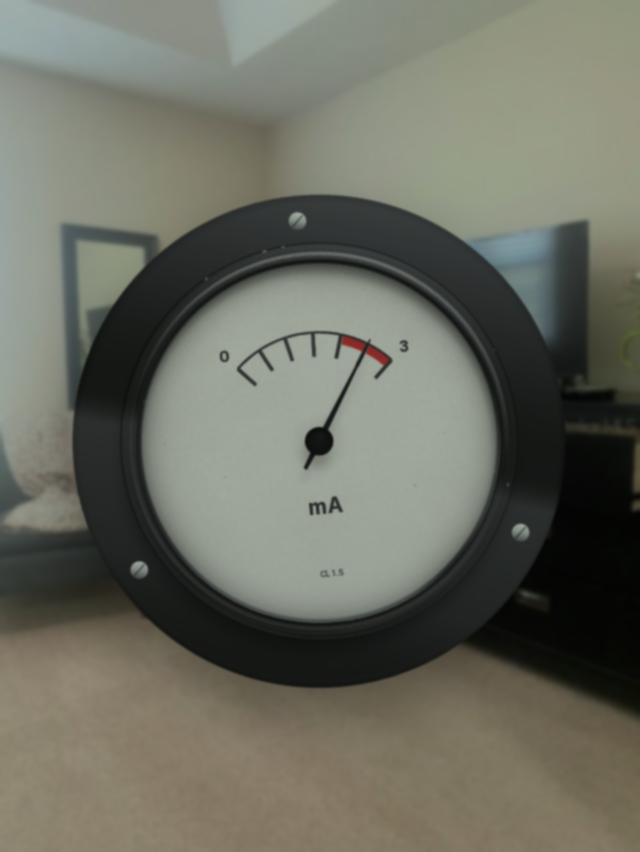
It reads **2.5** mA
